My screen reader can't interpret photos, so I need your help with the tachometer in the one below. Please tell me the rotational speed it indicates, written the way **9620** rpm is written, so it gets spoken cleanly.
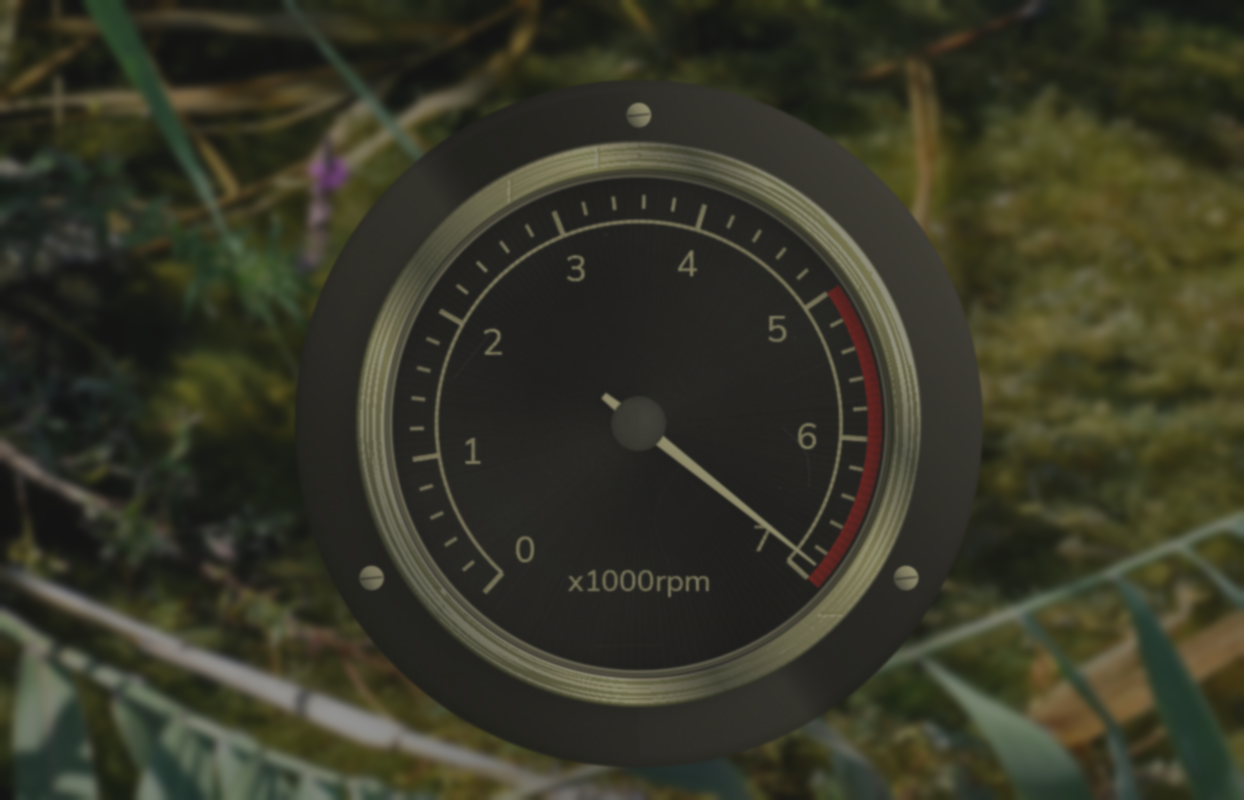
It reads **6900** rpm
